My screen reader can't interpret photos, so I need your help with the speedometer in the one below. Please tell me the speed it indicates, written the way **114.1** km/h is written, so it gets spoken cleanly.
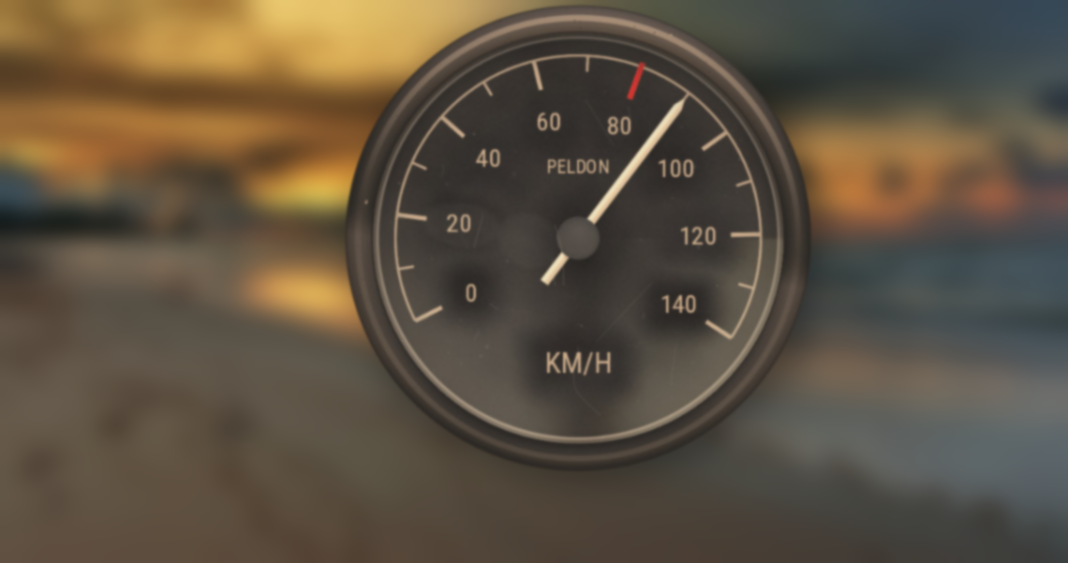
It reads **90** km/h
